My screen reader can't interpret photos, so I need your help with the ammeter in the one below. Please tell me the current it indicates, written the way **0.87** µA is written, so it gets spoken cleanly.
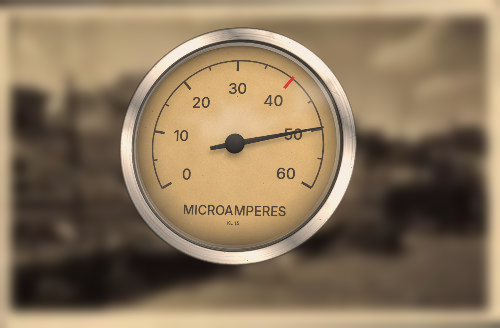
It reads **50** µA
